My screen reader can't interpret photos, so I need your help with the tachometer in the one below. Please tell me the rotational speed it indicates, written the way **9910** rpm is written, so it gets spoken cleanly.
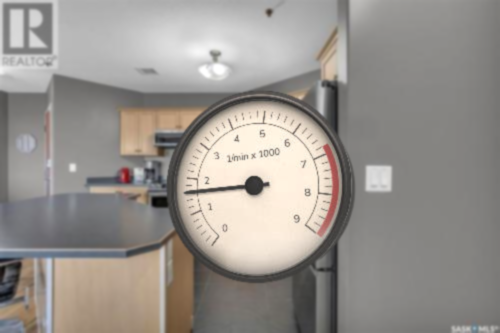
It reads **1600** rpm
